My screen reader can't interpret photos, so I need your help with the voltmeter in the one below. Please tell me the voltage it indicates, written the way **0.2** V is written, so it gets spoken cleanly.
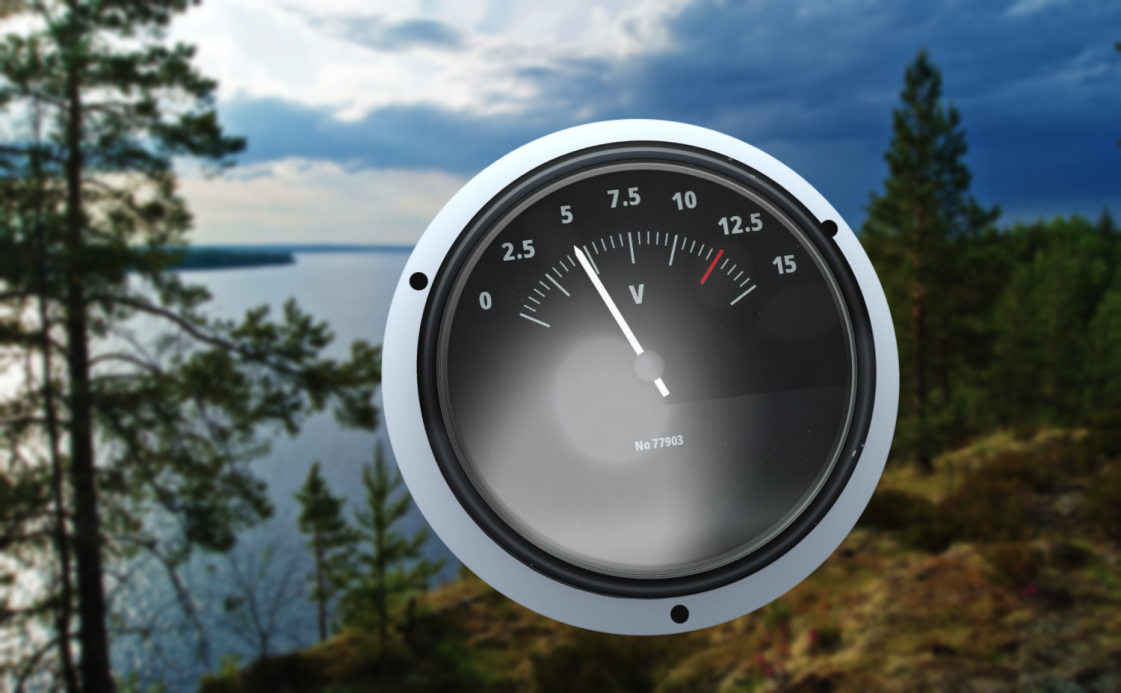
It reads **4.5** V
